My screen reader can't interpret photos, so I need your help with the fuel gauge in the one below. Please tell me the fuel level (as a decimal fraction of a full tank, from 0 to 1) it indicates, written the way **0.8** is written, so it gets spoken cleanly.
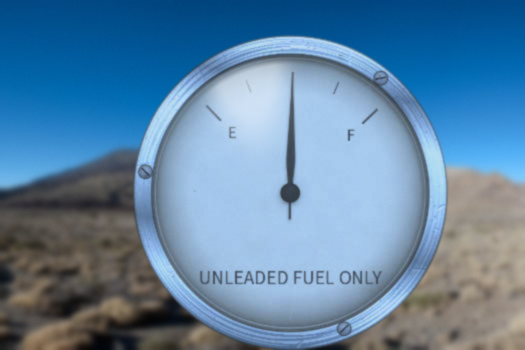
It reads **0.5**
